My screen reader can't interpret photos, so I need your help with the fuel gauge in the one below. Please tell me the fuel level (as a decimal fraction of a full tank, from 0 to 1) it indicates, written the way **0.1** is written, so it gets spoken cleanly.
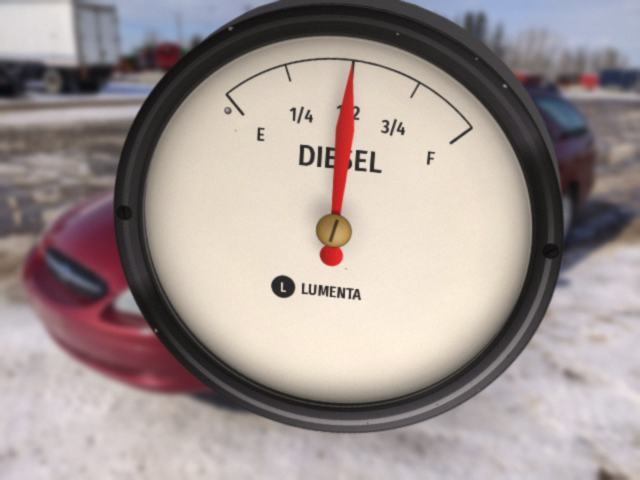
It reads **0.5**
